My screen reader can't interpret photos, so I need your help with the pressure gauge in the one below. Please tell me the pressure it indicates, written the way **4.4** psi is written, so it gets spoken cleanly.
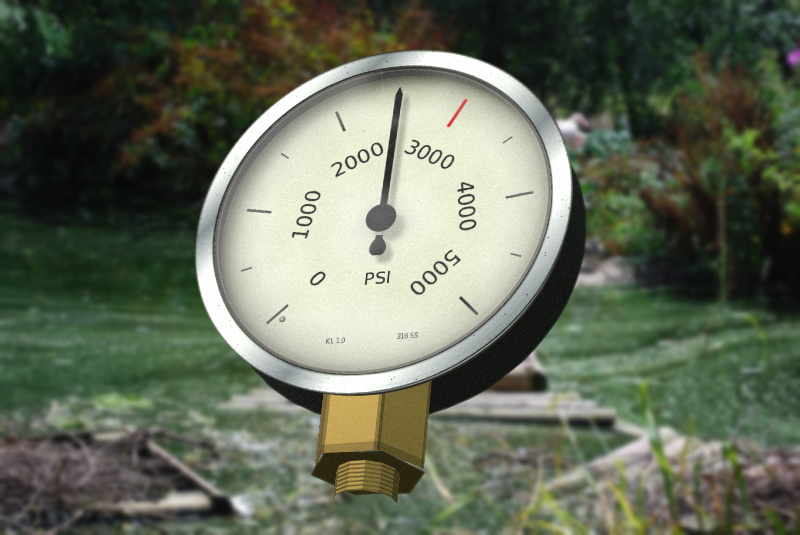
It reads **2500** psi
